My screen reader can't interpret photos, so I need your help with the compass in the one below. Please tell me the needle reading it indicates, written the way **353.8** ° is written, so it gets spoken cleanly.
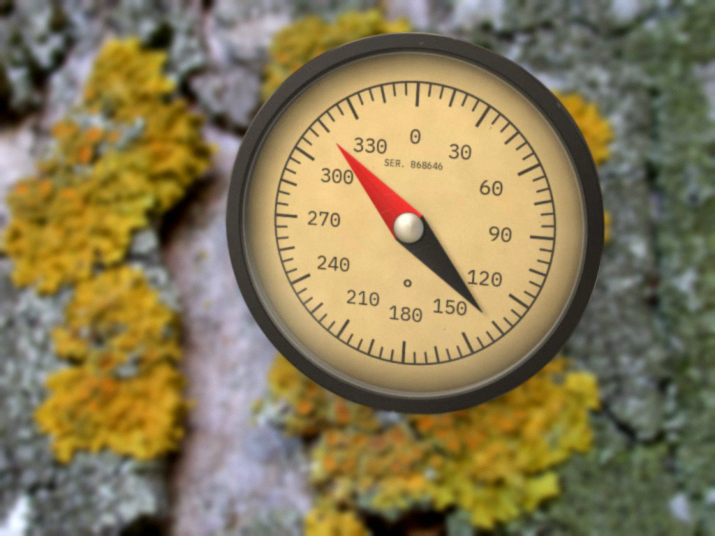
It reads **315** °
